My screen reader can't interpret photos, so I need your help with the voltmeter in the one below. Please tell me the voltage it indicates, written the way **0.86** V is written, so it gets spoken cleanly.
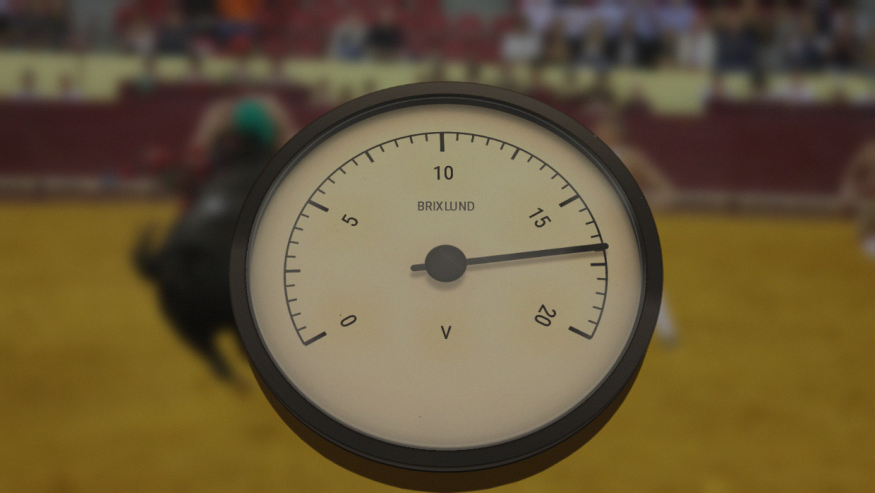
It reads **17** V
